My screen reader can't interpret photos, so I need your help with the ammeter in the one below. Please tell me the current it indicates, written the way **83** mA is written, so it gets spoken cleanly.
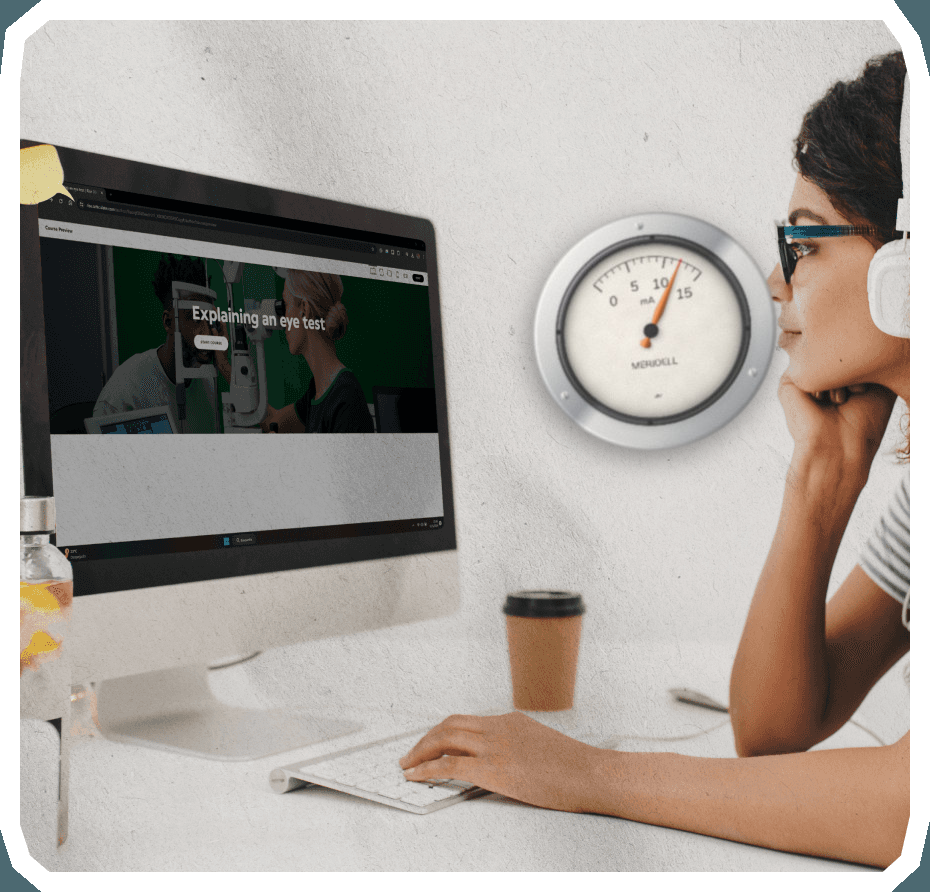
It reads **12** mA
